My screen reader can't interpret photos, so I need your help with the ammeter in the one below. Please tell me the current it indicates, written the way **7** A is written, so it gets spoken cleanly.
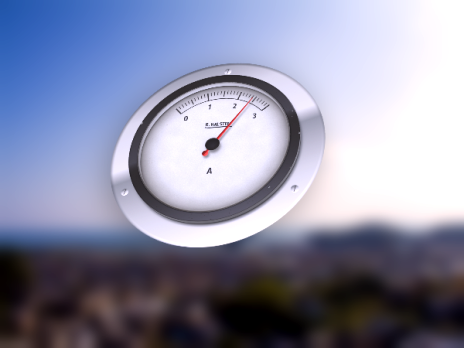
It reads **2.5** A
